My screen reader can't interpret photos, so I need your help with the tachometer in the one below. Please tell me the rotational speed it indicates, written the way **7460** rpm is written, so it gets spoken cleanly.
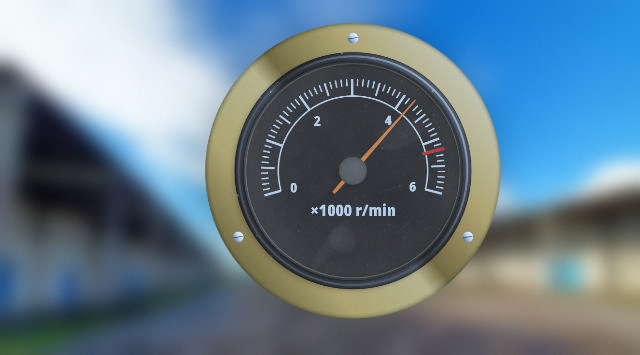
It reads **4200** rpm
